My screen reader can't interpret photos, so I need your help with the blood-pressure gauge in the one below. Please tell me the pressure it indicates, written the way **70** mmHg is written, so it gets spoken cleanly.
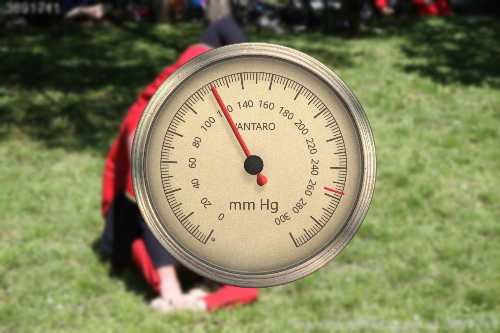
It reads **120** mmHg
